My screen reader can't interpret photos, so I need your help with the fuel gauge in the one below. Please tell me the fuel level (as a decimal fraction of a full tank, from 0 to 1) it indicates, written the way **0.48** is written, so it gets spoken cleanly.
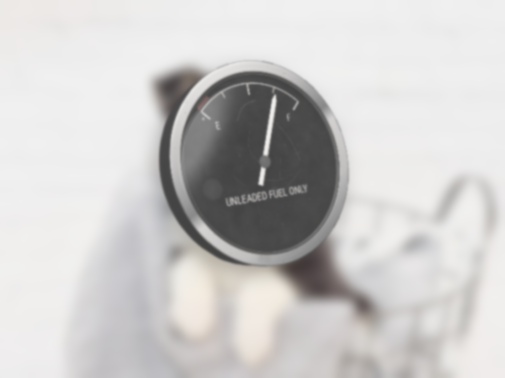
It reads **0.75**
